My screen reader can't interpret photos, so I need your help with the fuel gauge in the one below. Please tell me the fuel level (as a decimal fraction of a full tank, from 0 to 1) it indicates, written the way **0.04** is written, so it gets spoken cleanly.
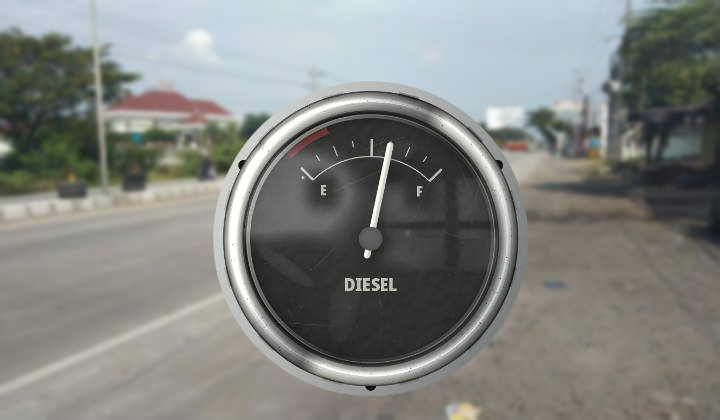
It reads **0.625**
